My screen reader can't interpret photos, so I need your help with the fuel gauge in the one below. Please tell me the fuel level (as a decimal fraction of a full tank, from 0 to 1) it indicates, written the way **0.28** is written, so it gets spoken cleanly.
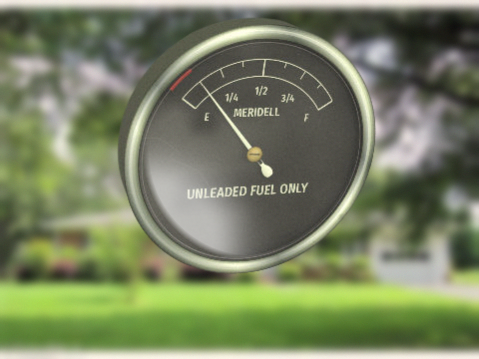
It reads **0.125**
